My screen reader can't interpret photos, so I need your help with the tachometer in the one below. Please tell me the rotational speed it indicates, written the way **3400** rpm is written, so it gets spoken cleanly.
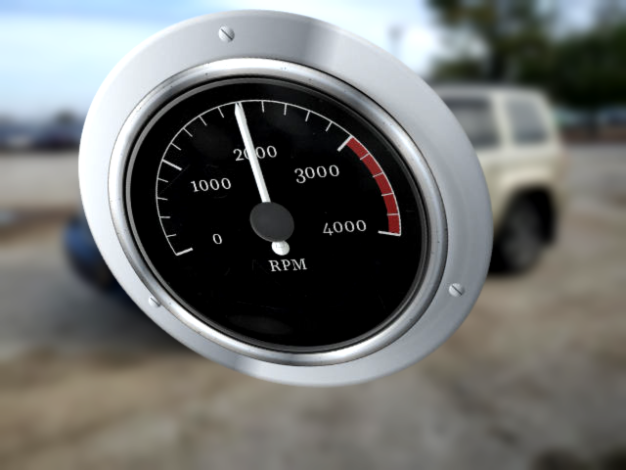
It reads **2000** rpm
